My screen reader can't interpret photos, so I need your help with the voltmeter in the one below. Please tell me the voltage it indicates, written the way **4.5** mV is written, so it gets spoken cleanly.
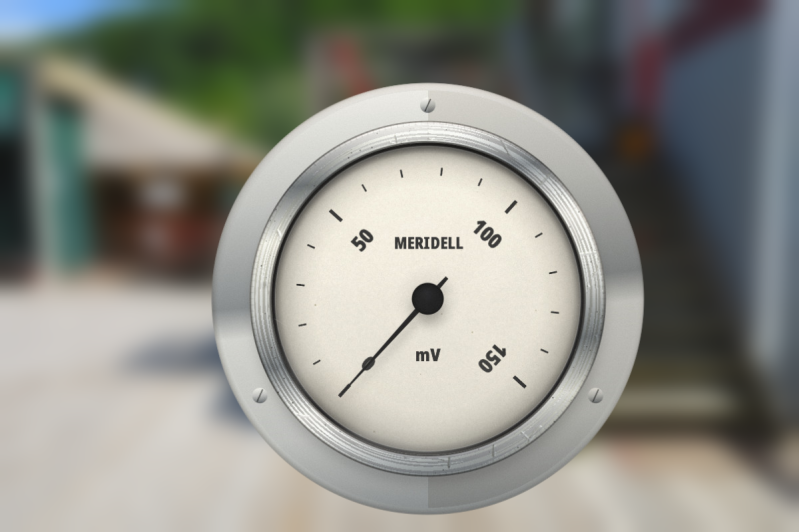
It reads **0** mV
